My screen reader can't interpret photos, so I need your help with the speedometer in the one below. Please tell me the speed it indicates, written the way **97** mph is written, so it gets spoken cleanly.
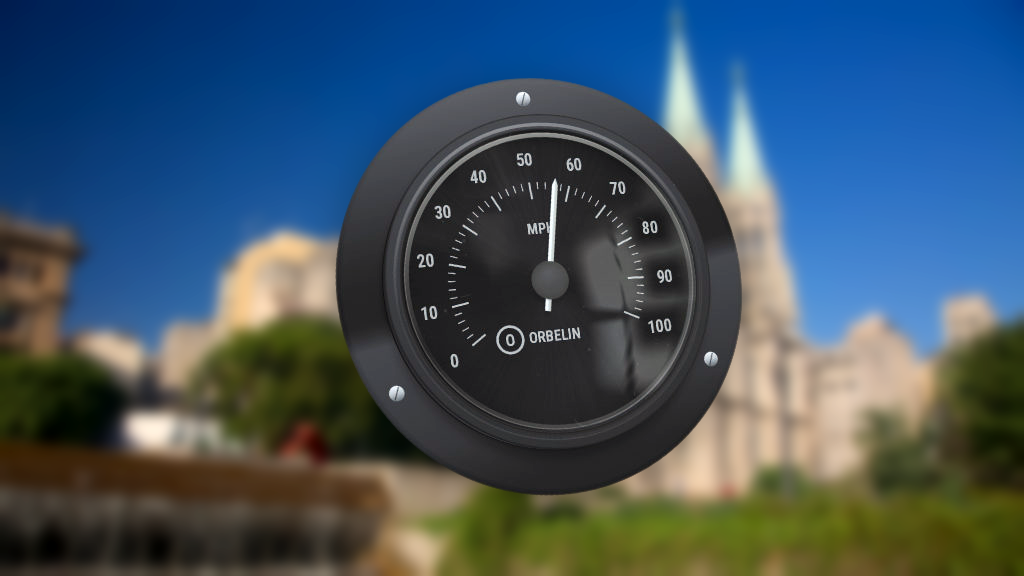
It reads **56** mph
